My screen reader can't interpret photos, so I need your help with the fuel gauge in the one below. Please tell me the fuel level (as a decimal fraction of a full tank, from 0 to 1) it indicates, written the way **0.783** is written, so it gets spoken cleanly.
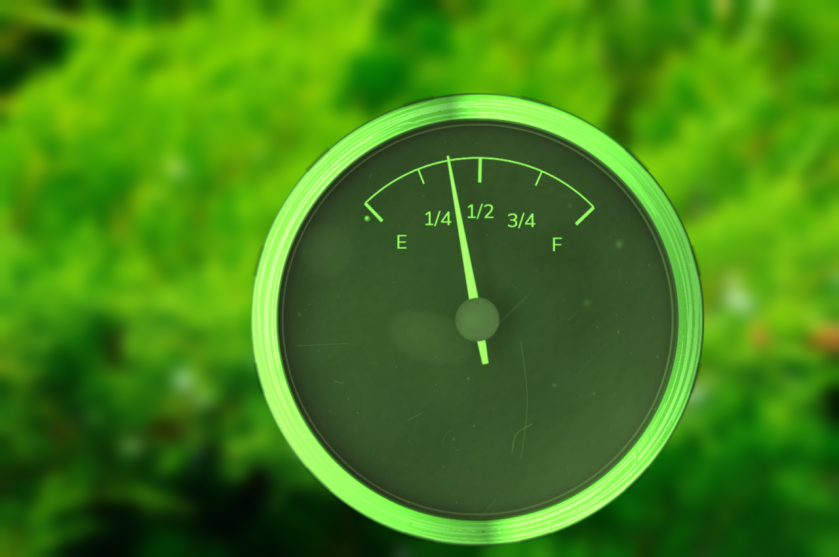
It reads **0.375**
